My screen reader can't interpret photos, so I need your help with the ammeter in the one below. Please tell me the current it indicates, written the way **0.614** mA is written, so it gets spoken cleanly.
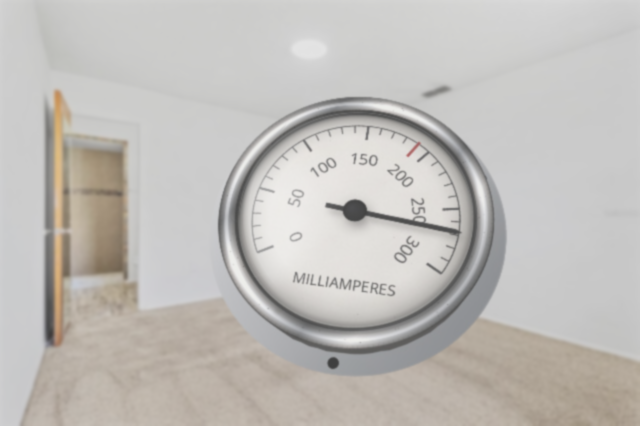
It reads **270** mA
